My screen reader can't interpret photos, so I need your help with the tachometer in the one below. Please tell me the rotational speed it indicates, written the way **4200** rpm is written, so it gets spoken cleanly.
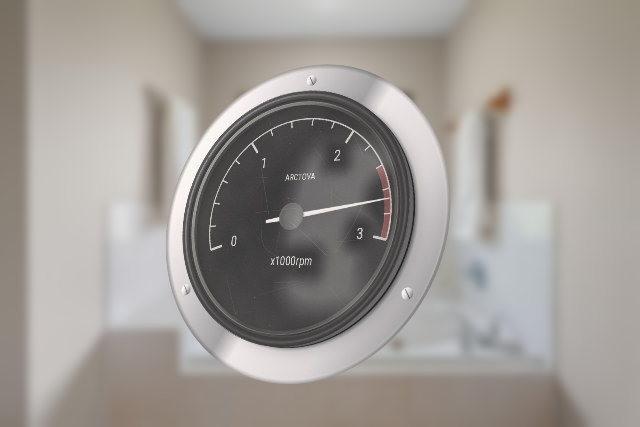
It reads **2700** rpm
